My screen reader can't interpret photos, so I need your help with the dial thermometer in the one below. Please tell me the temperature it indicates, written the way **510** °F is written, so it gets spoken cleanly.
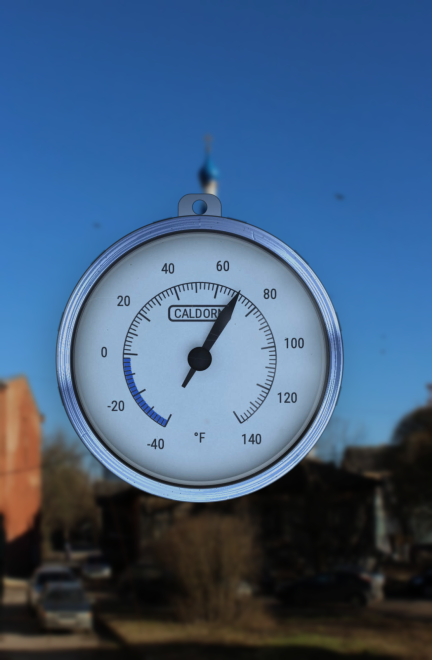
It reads **70** °F
